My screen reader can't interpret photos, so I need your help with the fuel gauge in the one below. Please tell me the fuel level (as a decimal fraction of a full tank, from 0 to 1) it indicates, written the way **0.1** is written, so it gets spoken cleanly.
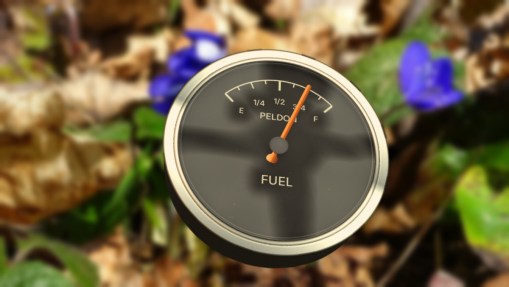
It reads **0.75**
